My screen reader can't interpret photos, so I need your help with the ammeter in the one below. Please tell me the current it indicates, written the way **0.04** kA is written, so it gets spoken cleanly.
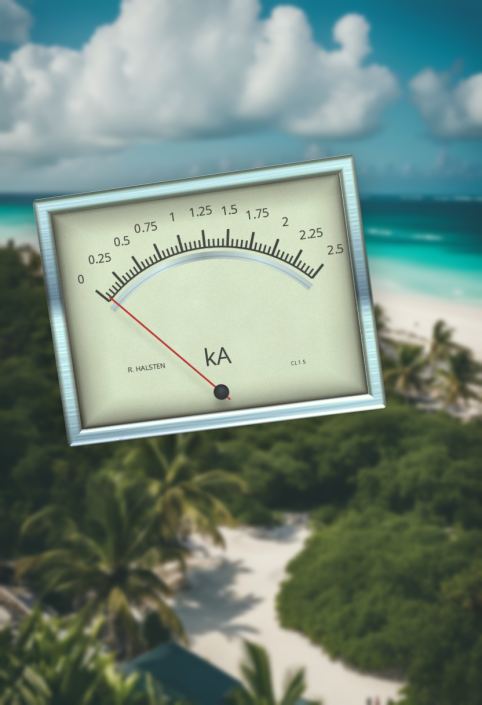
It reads **0.05** kA
